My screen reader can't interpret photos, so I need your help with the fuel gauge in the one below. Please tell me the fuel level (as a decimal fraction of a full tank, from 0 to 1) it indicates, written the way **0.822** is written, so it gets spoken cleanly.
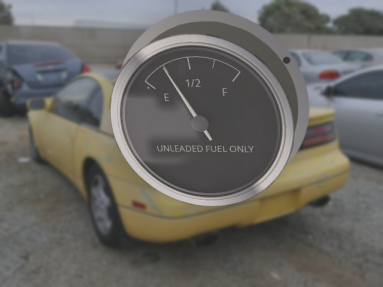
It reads **0.25**
